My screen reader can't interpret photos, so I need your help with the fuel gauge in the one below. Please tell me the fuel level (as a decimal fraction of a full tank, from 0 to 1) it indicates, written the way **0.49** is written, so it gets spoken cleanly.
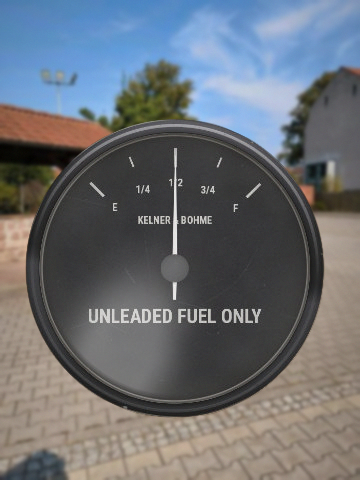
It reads **0.5**
